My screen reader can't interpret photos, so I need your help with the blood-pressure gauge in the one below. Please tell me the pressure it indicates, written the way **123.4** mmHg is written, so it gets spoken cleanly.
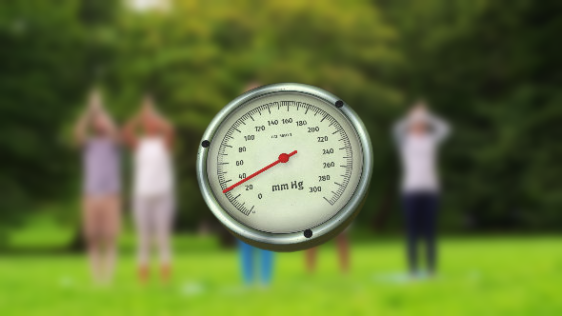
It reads **30** mmHg
